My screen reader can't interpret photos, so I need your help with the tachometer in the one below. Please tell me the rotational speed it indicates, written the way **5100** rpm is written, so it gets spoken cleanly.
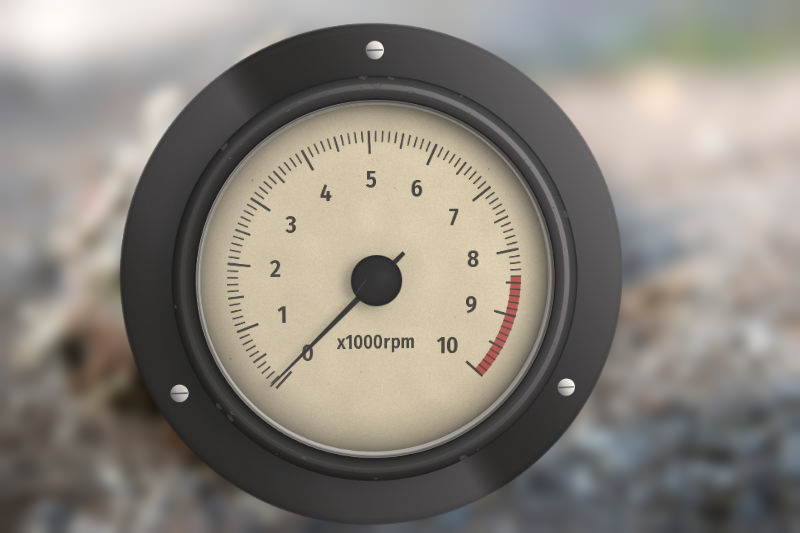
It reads **100** rpm
